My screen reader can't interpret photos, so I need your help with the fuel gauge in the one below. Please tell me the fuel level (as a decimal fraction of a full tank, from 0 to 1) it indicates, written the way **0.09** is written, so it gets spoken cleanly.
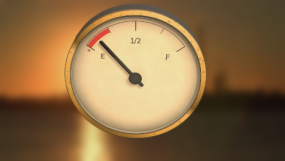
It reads **0.125**
